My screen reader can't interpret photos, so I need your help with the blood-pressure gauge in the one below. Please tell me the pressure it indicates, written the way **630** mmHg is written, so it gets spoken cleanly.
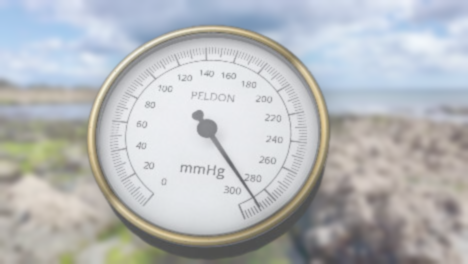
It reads **290** mmHg
